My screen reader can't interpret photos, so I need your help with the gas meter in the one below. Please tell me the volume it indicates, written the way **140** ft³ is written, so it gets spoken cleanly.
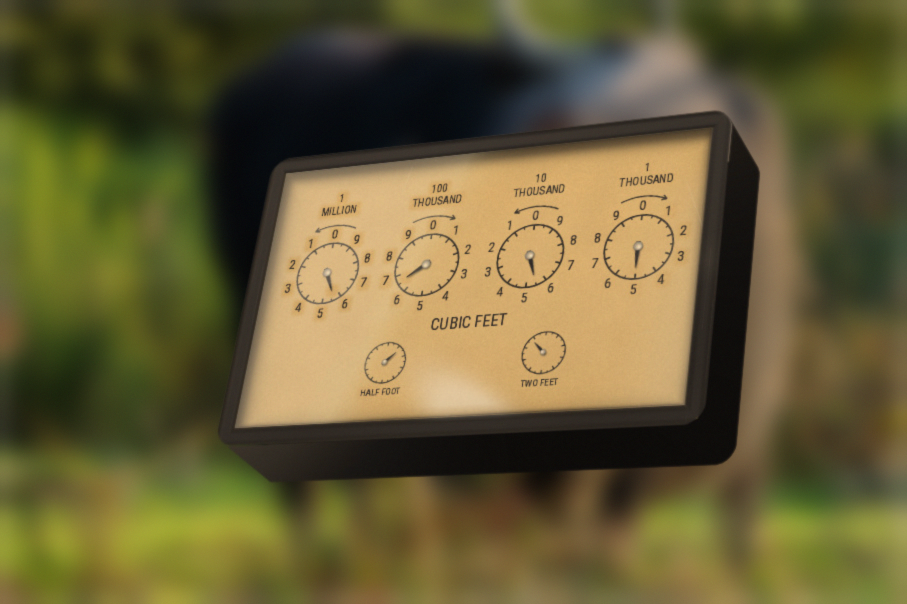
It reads **565500** ft³
